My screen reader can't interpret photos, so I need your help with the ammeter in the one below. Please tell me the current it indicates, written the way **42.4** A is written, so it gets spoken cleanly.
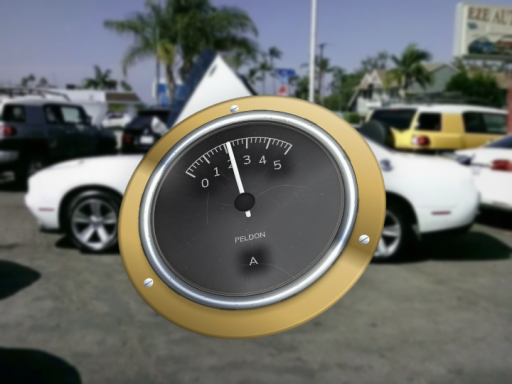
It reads **2.2** A
